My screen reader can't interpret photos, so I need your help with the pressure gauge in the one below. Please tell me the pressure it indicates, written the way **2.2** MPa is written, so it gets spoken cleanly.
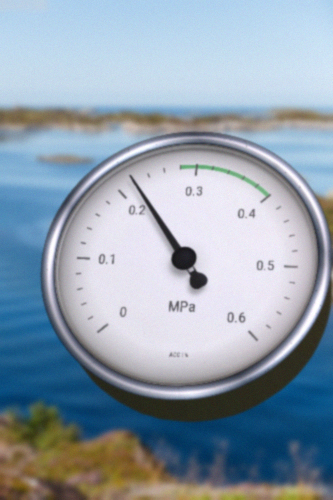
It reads **0.22** MPa
